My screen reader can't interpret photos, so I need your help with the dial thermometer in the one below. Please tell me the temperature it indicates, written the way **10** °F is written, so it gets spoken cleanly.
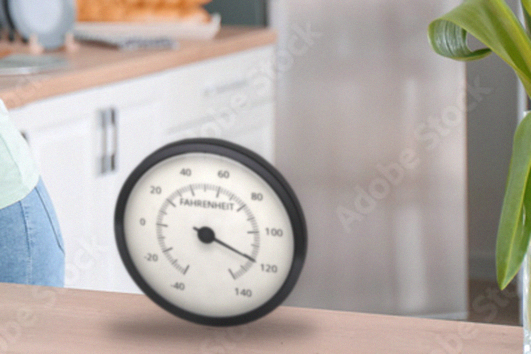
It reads **120** °F
